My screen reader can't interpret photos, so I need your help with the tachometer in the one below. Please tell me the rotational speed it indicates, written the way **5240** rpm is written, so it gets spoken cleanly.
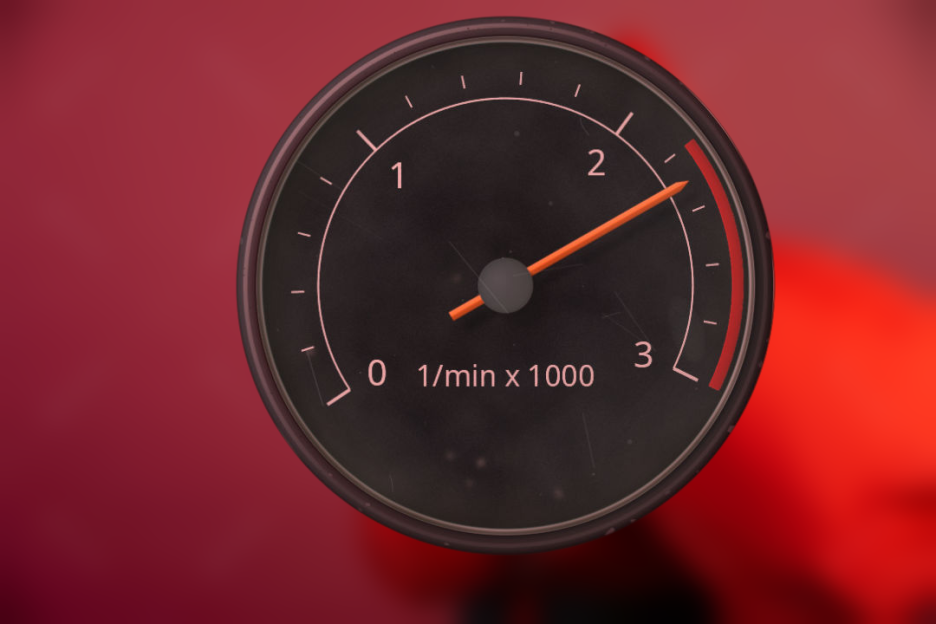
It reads **2300** rpm
